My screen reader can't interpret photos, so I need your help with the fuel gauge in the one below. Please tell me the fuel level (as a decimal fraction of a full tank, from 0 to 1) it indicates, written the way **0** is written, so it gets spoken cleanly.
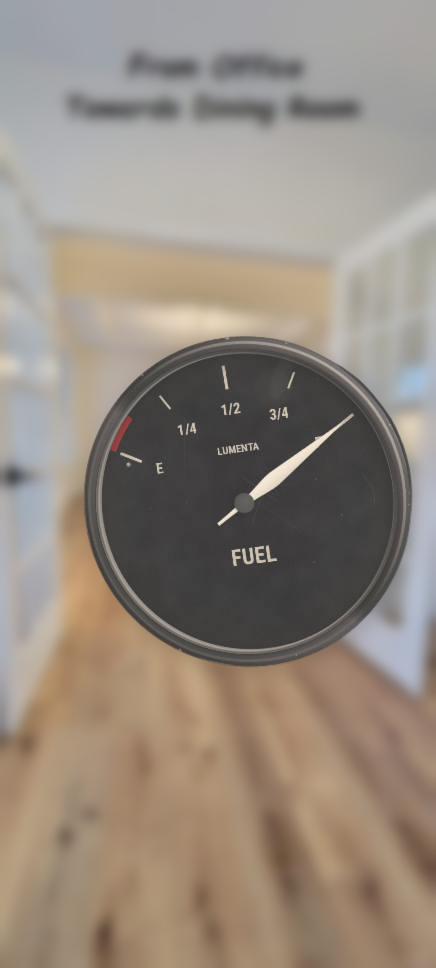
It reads **1**
